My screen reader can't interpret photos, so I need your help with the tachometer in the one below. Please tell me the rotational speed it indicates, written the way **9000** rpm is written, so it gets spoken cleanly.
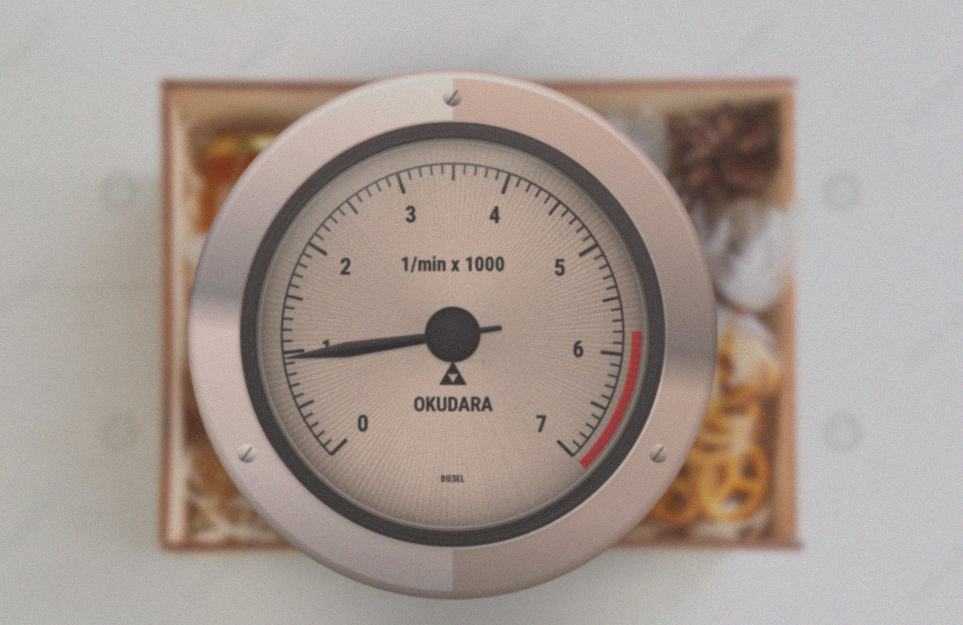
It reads **950** rpm
